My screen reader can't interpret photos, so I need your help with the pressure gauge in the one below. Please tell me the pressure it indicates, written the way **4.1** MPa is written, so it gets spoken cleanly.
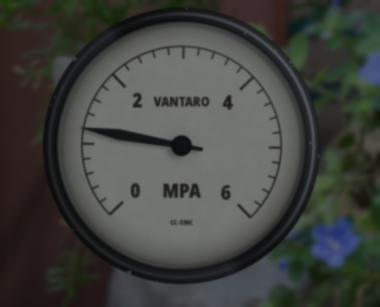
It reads **1.2** MPa
